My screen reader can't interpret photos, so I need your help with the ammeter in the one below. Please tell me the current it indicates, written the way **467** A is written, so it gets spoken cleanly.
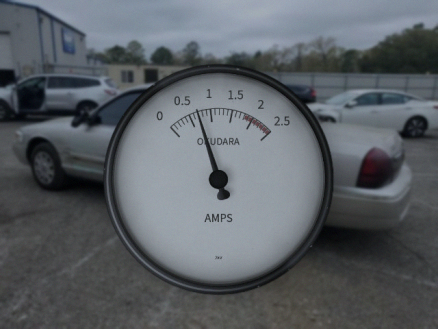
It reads **0.7** A
